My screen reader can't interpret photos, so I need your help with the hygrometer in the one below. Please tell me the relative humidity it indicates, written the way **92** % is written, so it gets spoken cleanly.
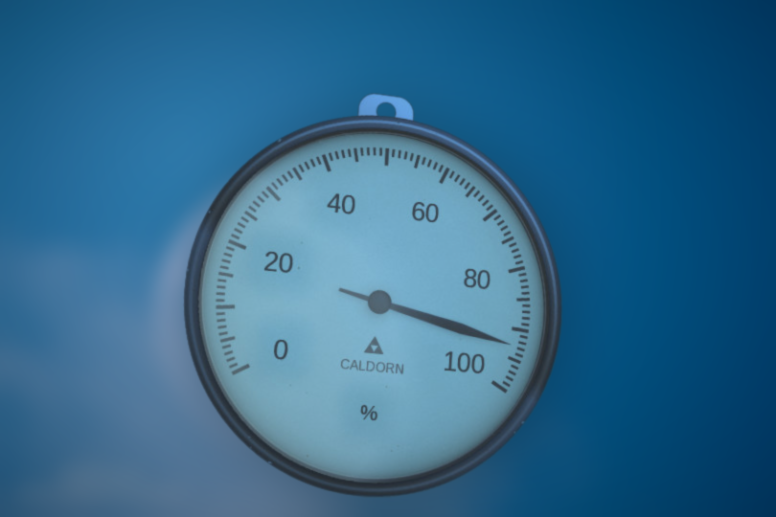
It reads **93** %
